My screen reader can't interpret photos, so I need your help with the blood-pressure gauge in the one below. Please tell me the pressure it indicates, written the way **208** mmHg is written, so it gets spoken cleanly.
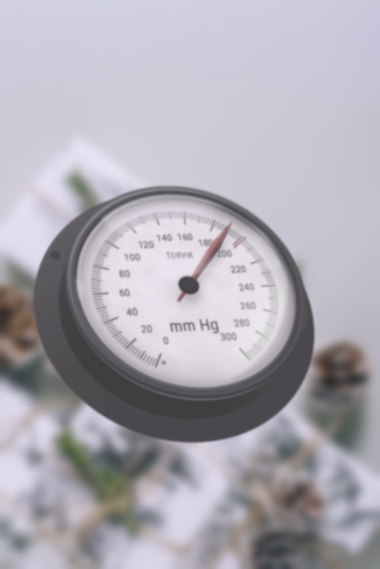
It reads **190** mmHg
